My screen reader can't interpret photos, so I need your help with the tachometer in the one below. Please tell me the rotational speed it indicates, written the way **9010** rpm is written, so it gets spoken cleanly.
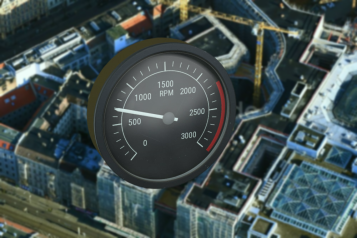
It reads **700** rpm
